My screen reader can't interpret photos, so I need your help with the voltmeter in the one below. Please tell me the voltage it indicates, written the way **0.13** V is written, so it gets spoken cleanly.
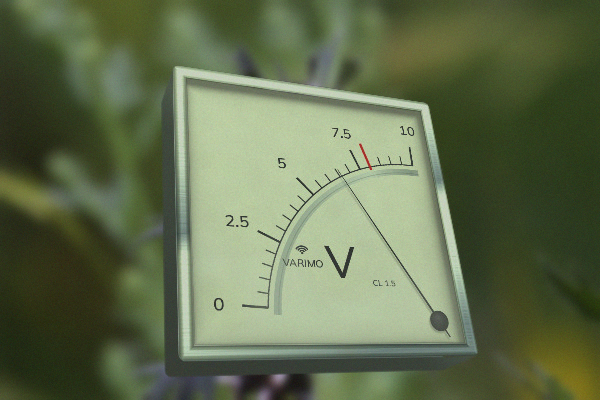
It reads **6.5** V
